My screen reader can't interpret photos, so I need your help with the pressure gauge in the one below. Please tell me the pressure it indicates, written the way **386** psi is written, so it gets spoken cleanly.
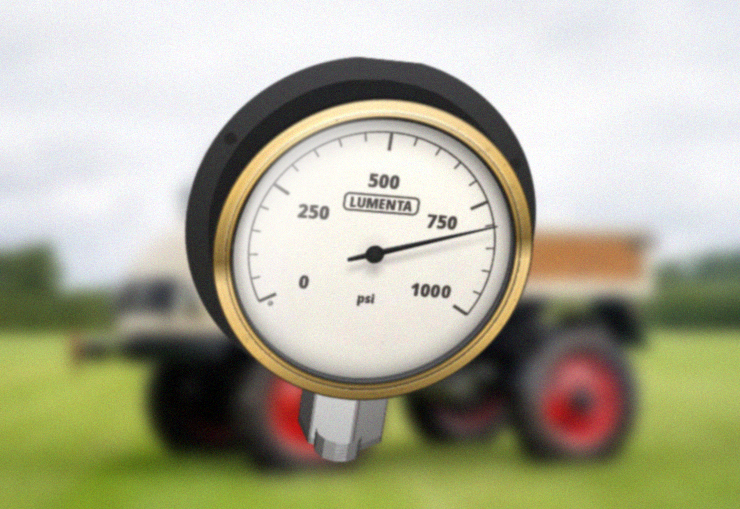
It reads **800** psi
